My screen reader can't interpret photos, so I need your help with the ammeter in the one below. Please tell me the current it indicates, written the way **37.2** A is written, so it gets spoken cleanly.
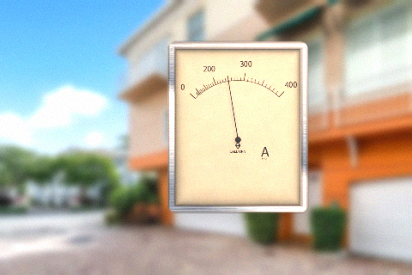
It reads **250** A
